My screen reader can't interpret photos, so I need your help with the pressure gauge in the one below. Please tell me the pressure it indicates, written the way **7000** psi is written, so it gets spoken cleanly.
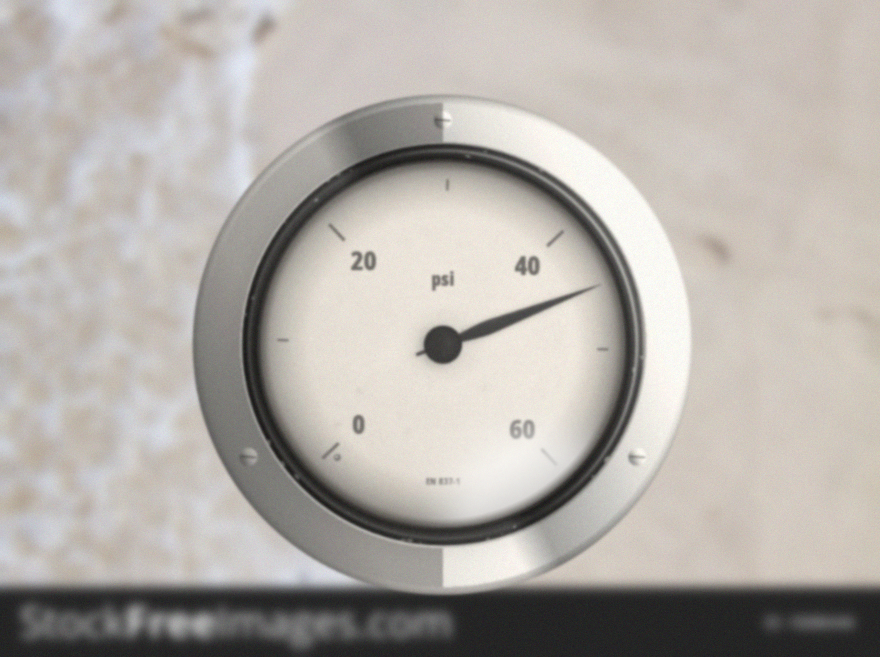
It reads **45** psi
